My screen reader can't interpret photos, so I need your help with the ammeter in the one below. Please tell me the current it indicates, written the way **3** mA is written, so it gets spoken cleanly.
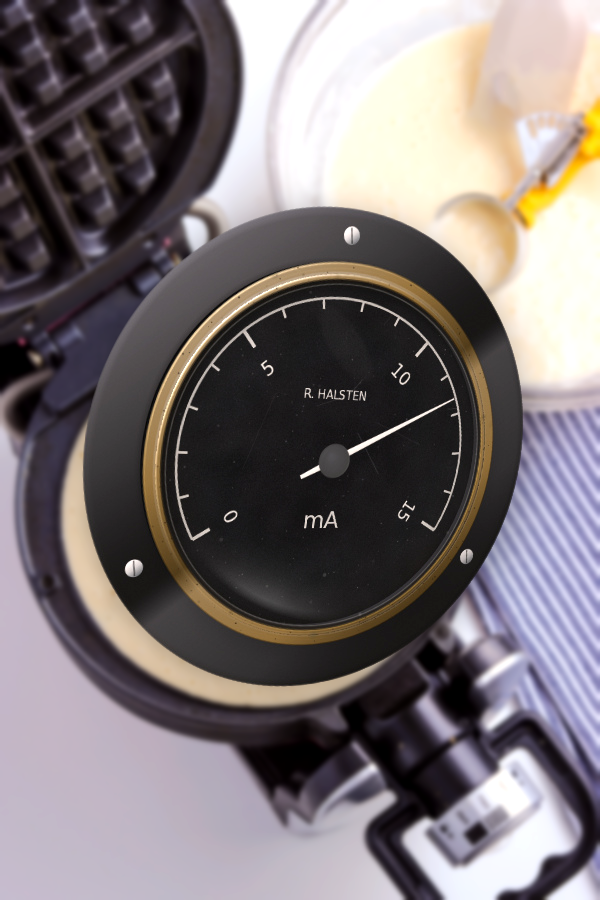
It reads **11.5** mA
